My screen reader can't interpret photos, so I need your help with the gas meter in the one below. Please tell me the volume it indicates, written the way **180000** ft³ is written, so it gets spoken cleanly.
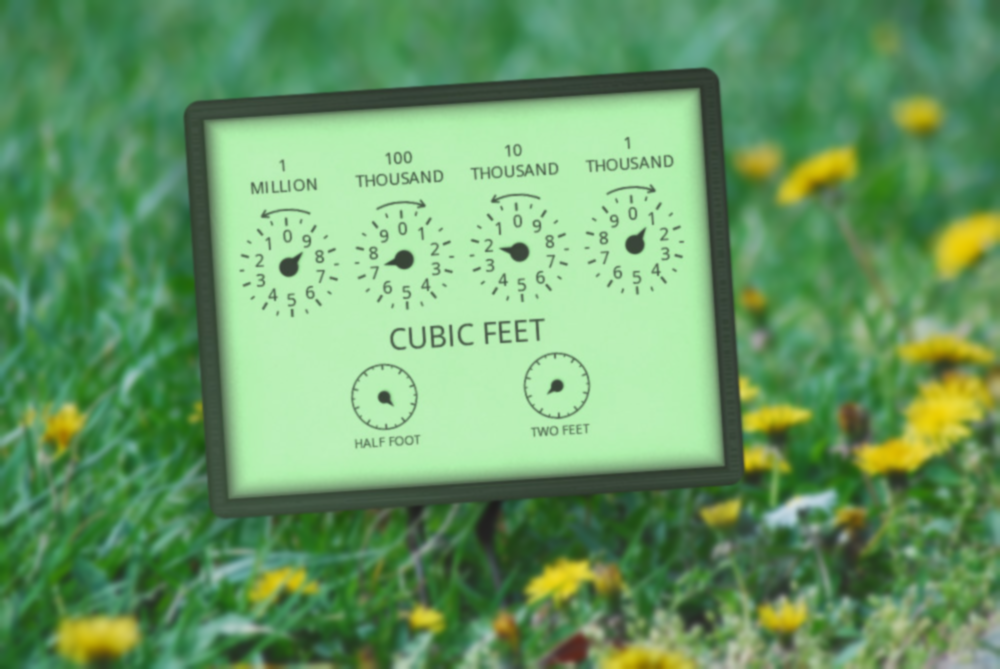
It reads **872100** ft³
